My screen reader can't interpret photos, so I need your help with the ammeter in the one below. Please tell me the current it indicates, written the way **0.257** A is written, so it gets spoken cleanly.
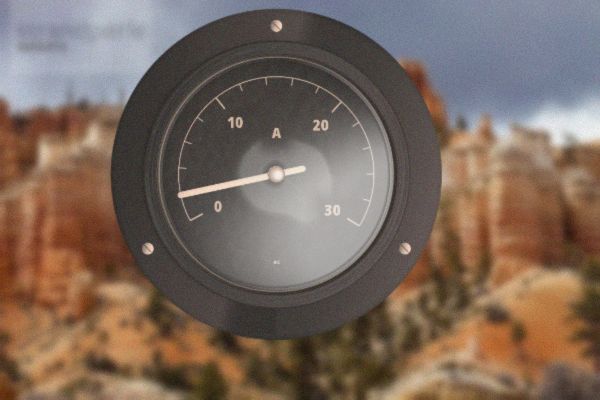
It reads **2** A
